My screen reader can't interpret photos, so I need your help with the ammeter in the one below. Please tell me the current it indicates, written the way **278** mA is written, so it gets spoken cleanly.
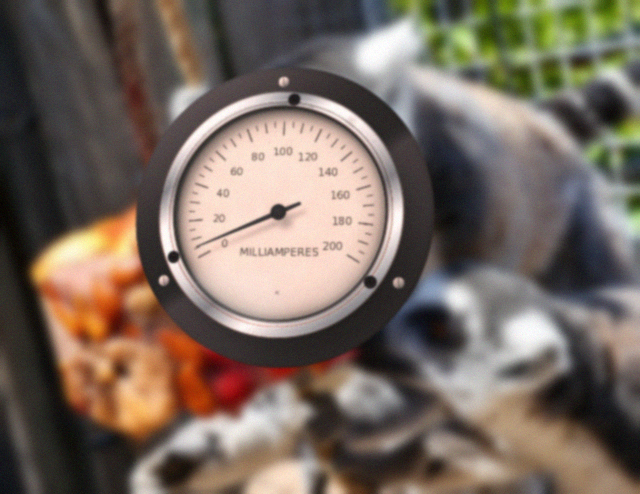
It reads **5** mA
